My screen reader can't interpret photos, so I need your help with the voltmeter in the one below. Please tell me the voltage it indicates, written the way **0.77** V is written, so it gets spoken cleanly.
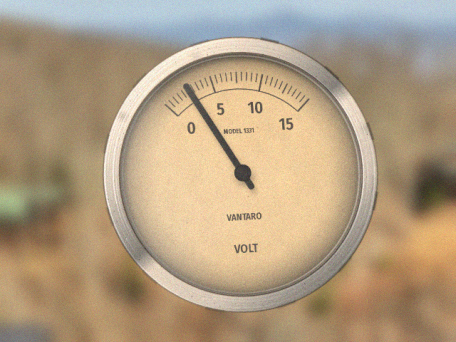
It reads **2.5** V
